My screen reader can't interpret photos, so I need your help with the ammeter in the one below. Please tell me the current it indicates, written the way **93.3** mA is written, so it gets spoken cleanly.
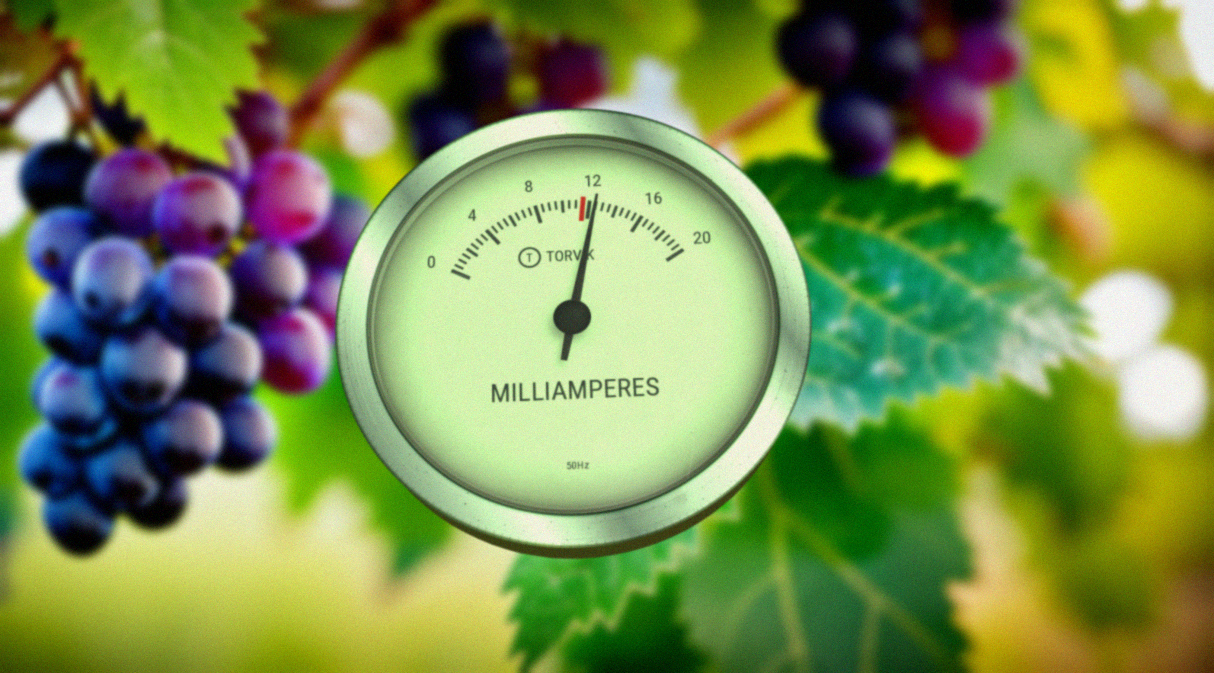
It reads **12.5** mA
